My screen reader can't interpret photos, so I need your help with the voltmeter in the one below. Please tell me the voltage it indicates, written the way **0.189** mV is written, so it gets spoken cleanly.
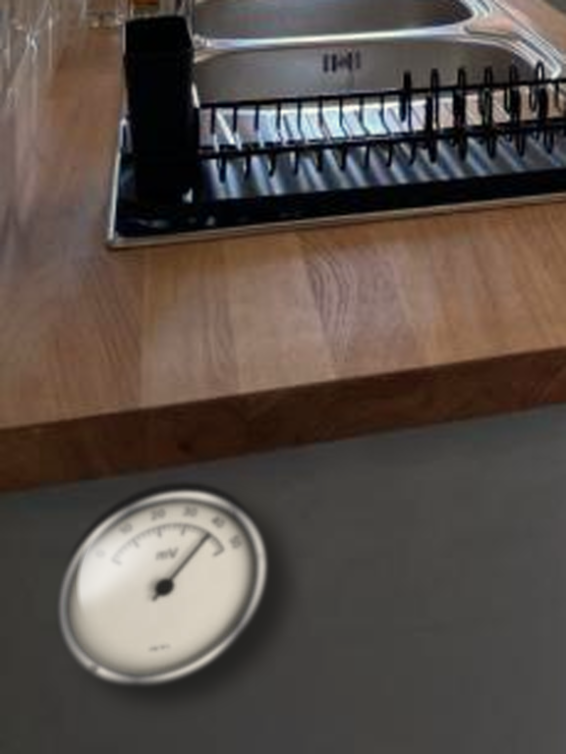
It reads **40** mV
